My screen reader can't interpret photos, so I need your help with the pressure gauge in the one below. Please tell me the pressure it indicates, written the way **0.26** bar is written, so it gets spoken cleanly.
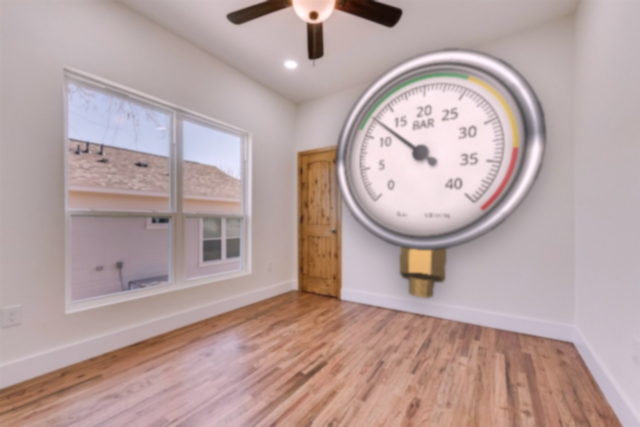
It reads **12.5** bar
